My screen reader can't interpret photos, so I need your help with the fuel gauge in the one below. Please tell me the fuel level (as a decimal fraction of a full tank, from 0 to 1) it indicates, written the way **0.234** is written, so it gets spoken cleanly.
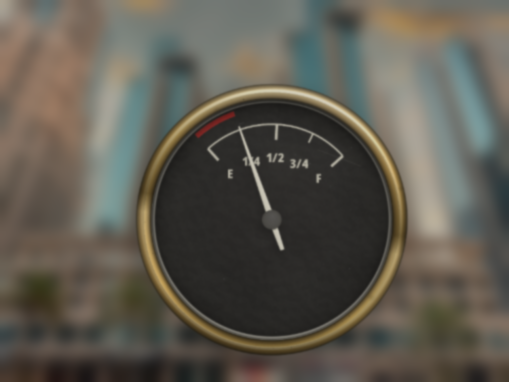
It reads **0.25**
